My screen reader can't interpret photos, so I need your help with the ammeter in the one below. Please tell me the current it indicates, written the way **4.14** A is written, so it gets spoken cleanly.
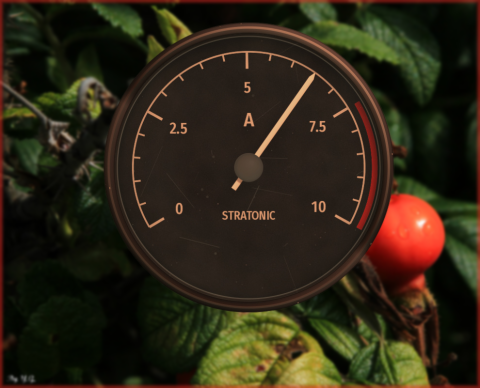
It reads **6.5** A
